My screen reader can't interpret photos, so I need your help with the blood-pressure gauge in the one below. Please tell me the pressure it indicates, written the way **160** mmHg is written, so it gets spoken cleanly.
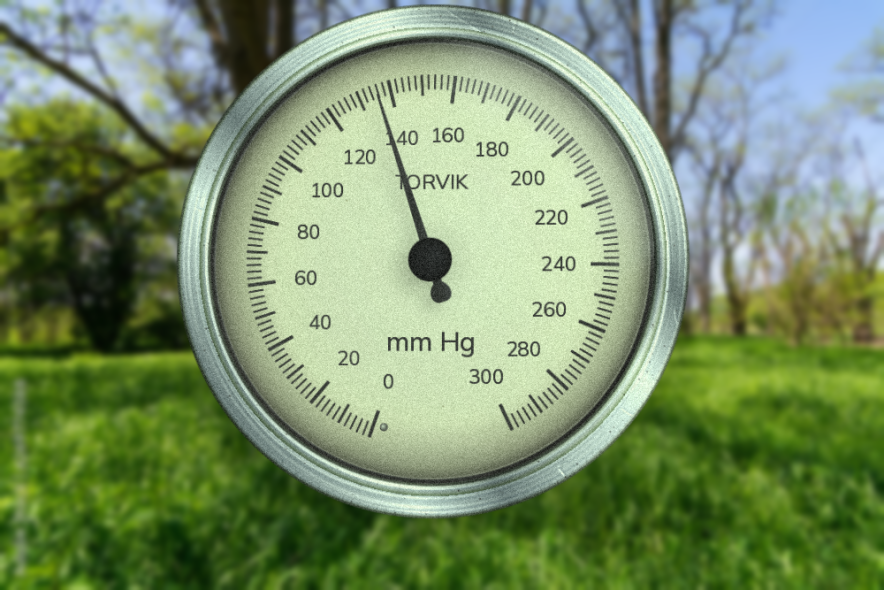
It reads **136** mmHg
